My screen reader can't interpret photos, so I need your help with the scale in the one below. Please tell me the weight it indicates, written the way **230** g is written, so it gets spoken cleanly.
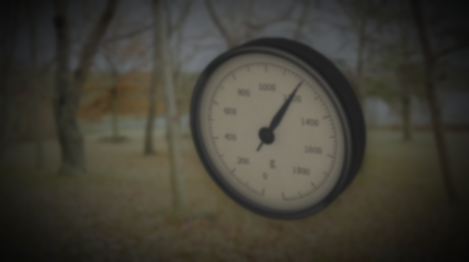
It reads **1200** g
